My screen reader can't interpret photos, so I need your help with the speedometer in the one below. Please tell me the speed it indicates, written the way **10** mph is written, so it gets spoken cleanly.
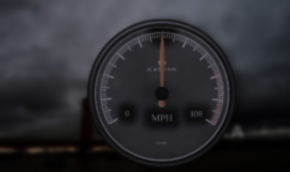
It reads **50** mph
